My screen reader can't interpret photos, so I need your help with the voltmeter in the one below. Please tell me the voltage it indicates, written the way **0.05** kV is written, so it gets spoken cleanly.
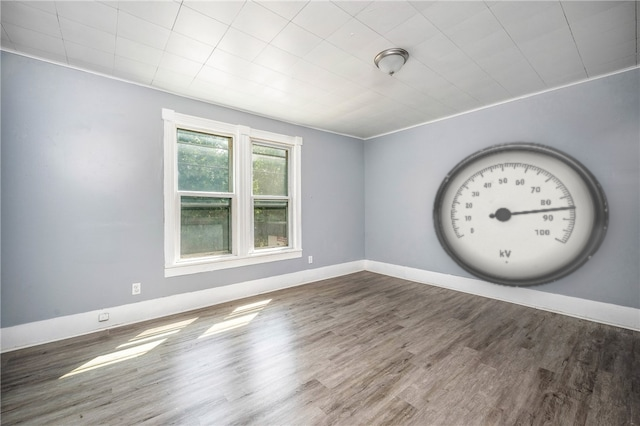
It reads **85** kV
